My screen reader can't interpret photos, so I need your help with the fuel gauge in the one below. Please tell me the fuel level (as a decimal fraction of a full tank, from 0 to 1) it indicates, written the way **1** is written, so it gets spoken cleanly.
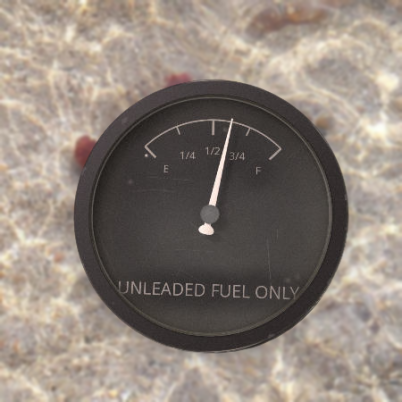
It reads **0.625**
